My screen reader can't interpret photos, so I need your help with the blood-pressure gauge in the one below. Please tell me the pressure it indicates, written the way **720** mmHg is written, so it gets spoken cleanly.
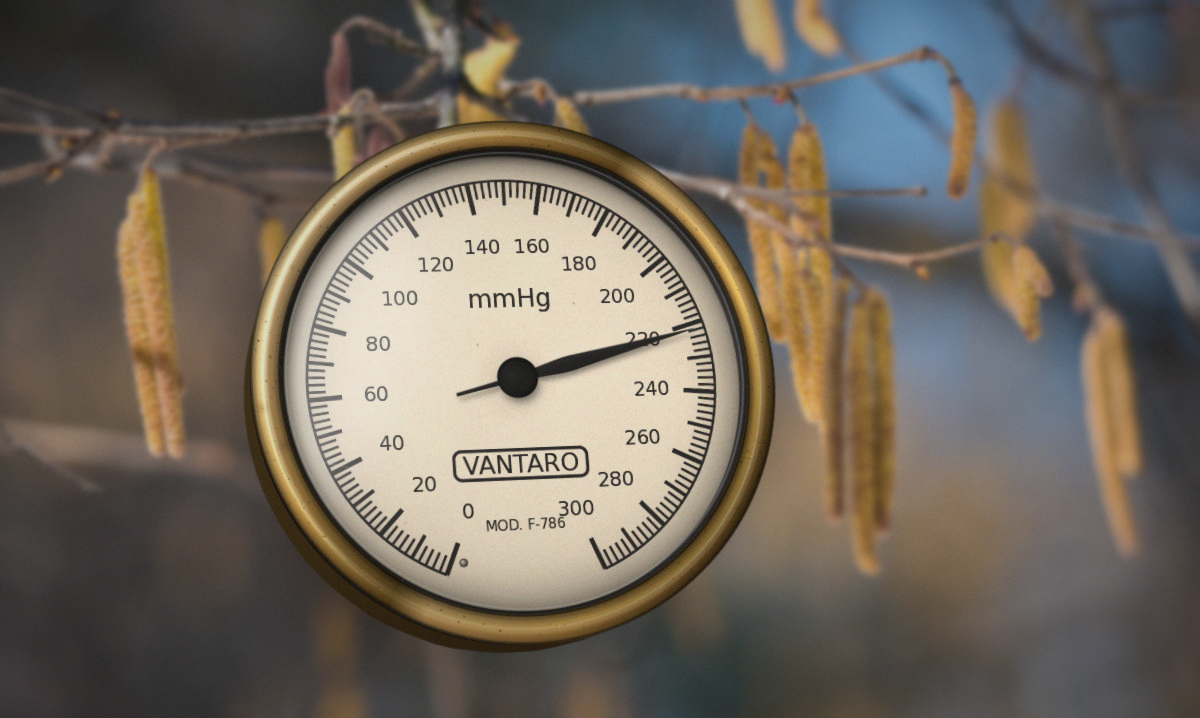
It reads **222** mmHg
